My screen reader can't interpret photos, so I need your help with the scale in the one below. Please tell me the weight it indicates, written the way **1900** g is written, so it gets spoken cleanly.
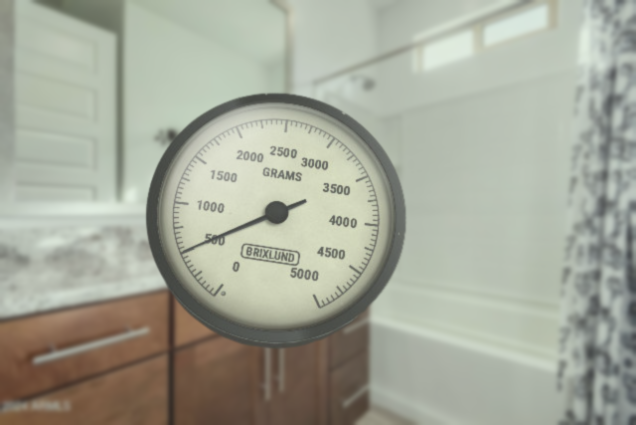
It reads **500** g
